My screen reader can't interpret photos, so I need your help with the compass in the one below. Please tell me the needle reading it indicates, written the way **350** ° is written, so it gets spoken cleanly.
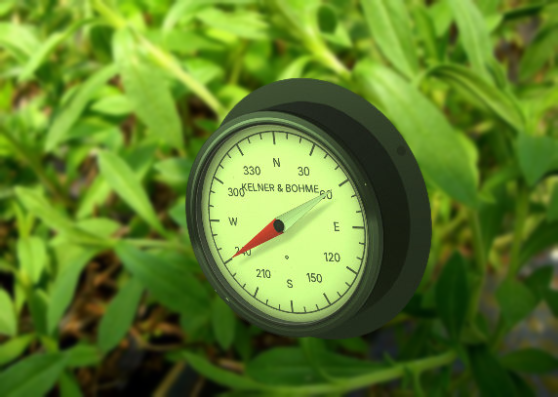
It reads **240** °
